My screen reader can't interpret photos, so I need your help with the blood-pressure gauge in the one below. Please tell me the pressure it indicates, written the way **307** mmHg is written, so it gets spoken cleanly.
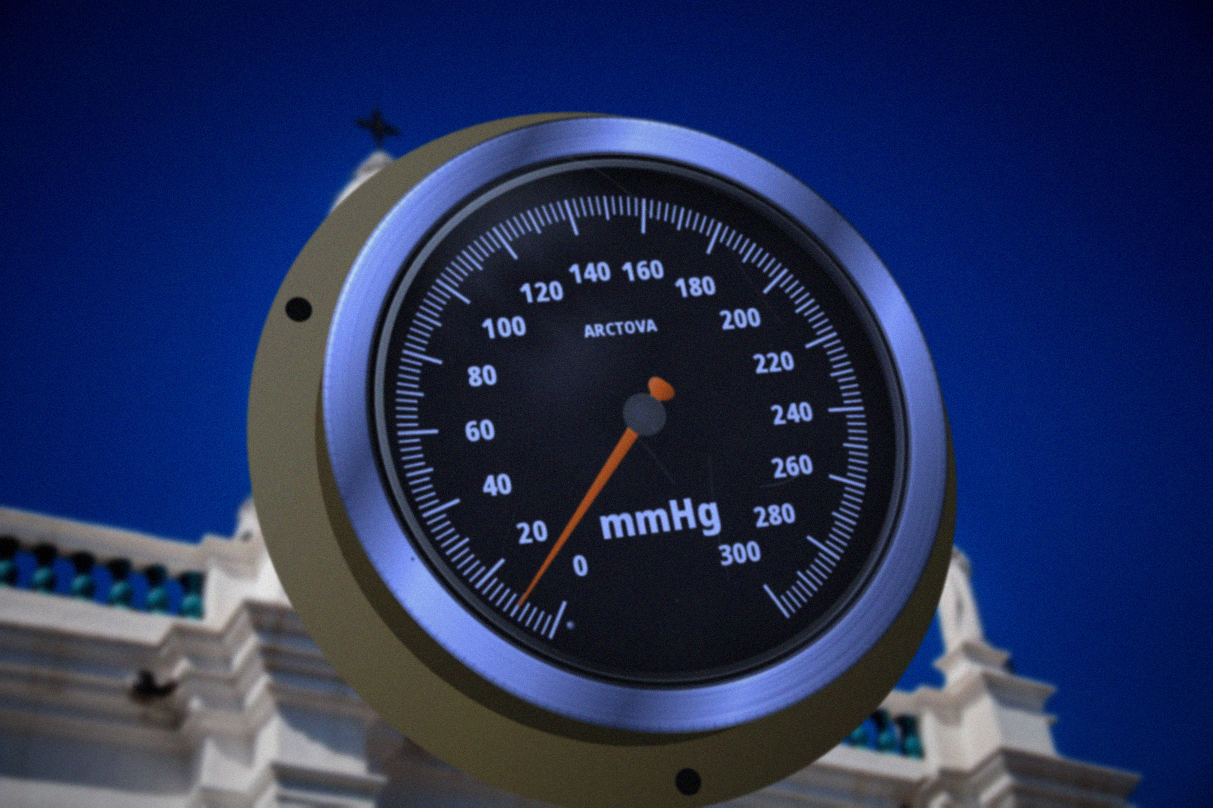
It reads **10** mmHg
